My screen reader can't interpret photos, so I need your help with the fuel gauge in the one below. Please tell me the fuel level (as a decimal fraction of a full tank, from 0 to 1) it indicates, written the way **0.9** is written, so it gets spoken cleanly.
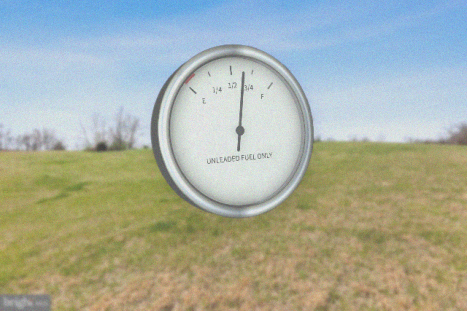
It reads **0.625**
